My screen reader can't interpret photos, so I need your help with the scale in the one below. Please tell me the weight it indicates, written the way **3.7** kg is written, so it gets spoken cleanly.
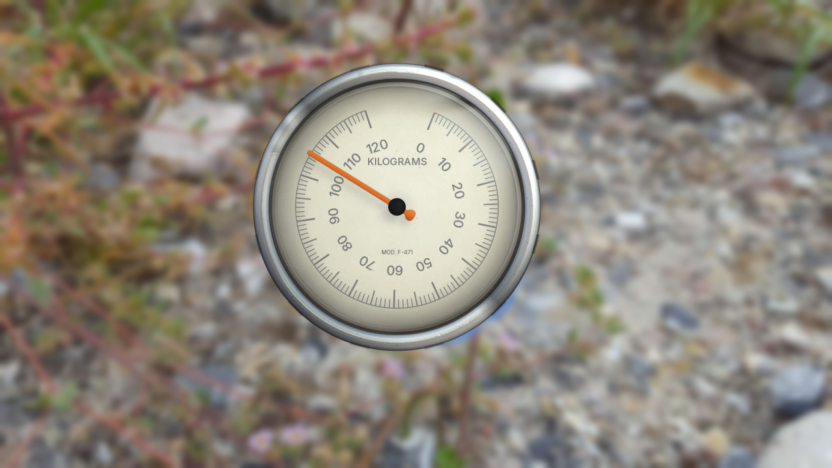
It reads **105** kg
